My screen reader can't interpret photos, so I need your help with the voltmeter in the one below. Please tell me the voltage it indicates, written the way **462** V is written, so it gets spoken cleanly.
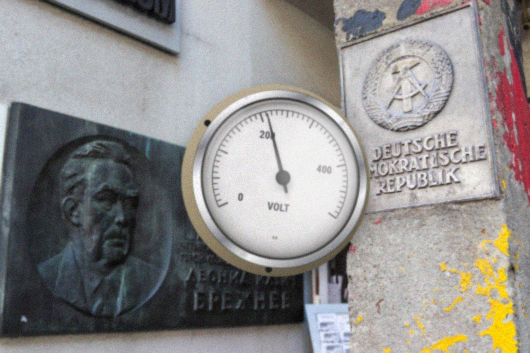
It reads **210** V
